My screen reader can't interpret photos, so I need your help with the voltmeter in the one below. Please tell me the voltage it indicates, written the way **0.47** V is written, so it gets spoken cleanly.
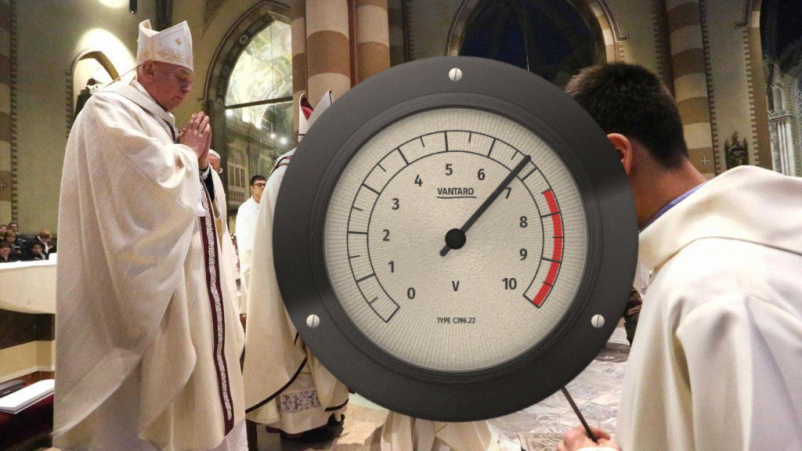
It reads **6.75** V
